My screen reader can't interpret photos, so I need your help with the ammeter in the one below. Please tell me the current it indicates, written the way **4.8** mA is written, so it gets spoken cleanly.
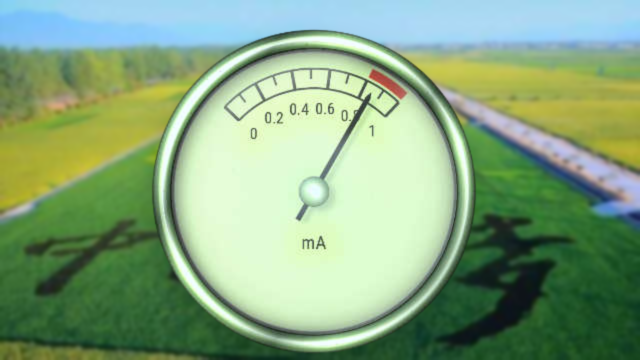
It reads **0.85** mA
